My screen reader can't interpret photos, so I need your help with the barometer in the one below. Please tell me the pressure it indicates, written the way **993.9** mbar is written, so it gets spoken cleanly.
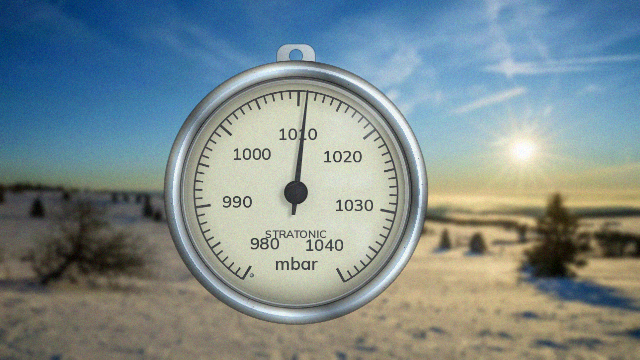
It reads **1011** mbar
